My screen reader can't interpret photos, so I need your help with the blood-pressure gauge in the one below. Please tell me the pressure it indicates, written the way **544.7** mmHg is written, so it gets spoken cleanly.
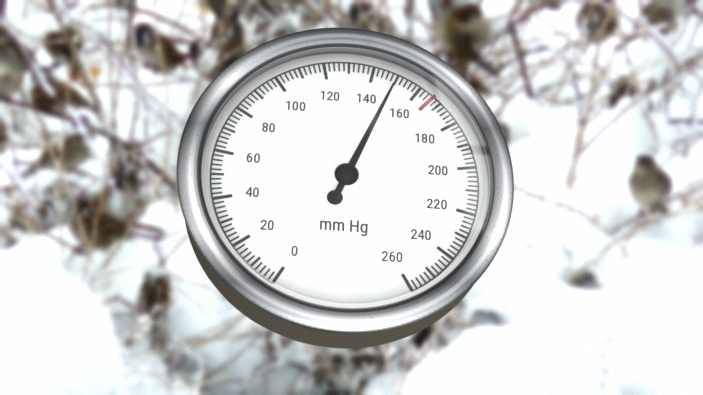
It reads **150** mmHg
